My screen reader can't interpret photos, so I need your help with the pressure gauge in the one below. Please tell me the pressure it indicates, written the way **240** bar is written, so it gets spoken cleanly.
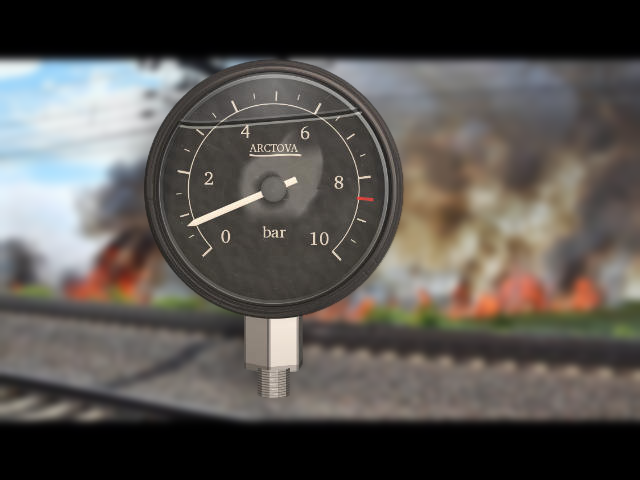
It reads **0.75** bar
